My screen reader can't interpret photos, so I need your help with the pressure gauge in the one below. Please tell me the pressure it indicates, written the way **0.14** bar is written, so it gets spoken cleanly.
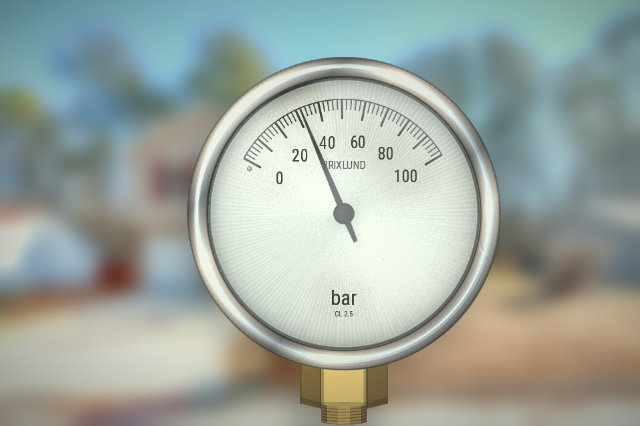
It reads **32** bar
